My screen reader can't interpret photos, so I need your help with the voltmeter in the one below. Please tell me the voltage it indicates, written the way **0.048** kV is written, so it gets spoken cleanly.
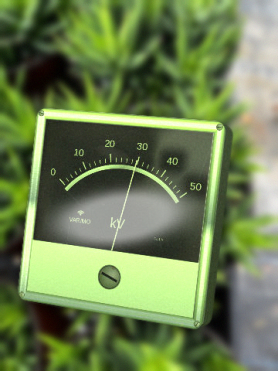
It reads **30** kV
